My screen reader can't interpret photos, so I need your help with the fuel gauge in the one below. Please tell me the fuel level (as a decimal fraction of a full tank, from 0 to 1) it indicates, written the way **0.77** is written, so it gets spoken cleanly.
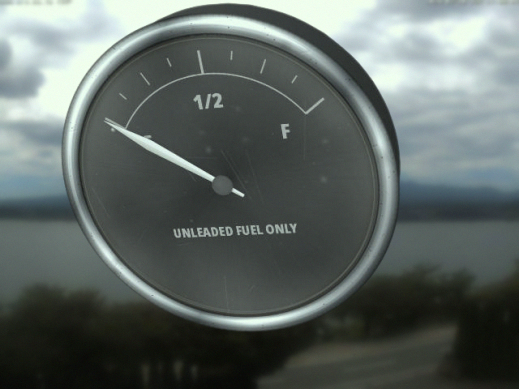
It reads **0**
